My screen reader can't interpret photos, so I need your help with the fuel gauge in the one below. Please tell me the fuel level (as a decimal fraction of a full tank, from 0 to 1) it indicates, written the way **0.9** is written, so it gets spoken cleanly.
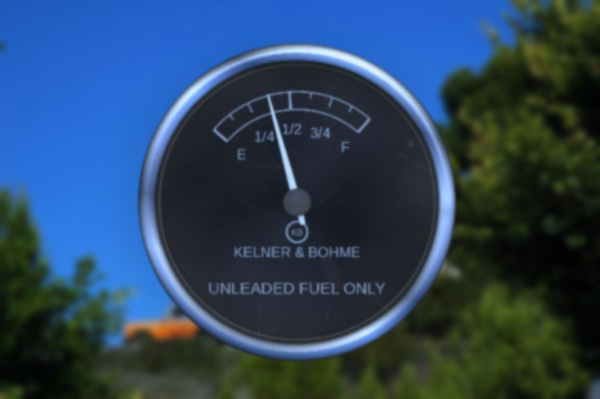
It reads **0.375**
